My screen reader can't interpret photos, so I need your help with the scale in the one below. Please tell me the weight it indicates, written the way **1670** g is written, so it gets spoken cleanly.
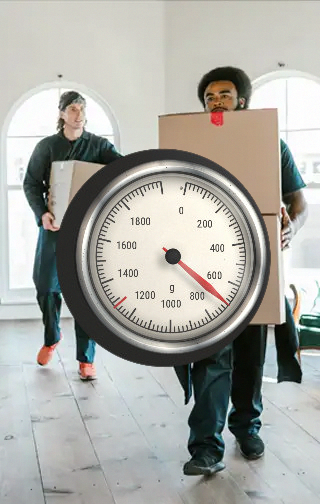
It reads **700** g
